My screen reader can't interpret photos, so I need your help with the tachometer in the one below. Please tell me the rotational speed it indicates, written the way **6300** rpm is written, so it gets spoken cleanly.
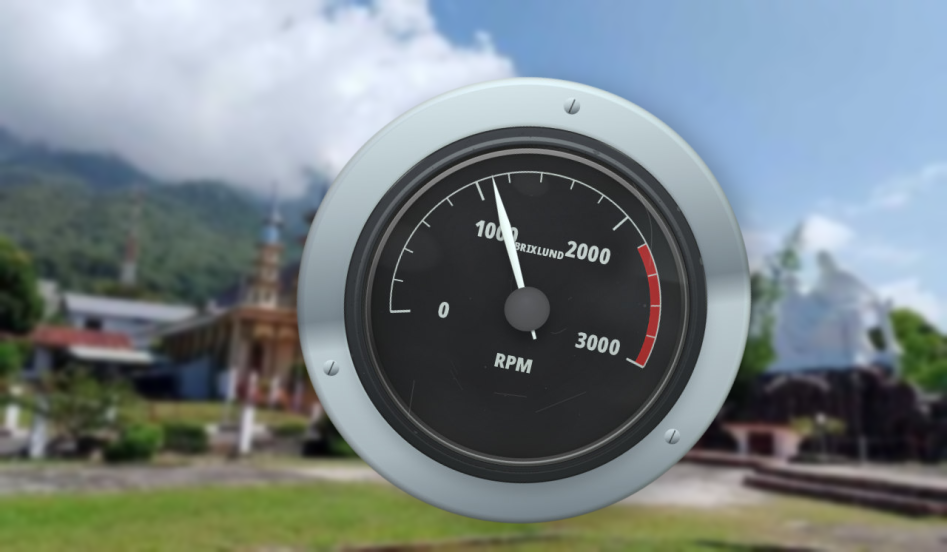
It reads **1100** rpm
